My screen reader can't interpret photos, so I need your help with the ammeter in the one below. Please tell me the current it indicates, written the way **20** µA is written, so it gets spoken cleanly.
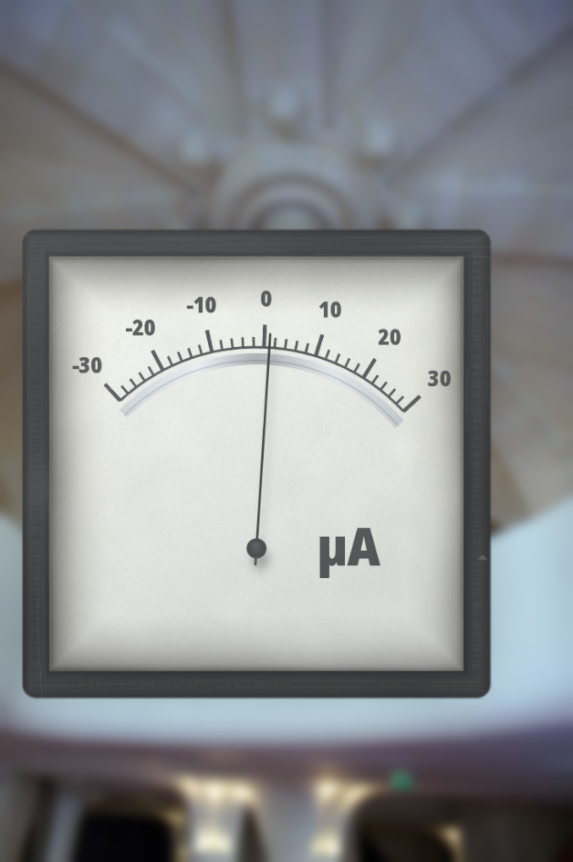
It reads **1** µA
